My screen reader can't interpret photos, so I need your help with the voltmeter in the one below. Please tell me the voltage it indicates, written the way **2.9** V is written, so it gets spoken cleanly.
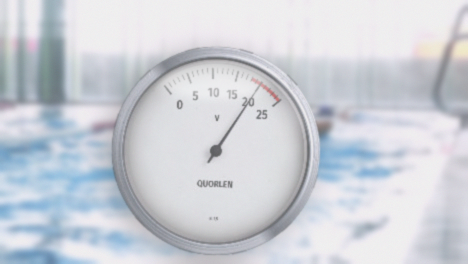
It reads **20** V
